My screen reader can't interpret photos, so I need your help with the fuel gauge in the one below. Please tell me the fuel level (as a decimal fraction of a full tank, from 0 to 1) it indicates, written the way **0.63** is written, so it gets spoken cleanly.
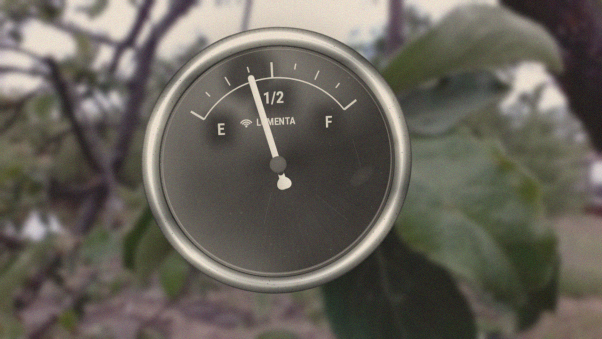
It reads **0.375**
